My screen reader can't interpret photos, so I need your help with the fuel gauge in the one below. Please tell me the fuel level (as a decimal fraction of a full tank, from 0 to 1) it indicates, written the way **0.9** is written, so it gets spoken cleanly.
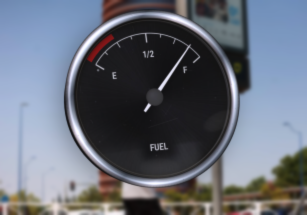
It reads **0.875**
